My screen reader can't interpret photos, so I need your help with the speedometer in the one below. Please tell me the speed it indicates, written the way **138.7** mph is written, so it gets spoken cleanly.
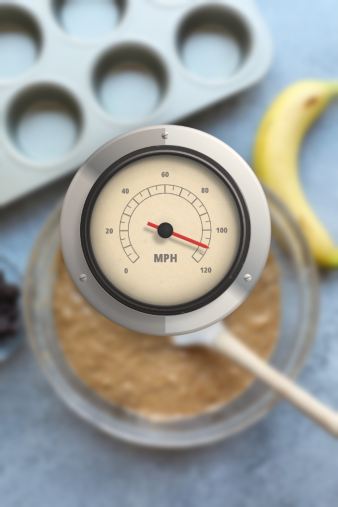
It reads **110** mph
